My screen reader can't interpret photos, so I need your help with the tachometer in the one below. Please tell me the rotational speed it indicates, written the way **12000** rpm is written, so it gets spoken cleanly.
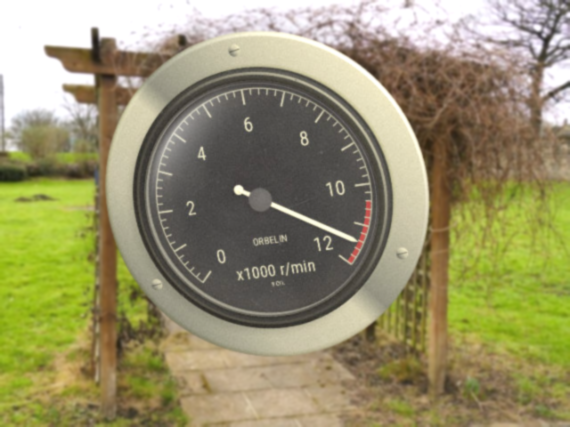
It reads **11400** rpm
